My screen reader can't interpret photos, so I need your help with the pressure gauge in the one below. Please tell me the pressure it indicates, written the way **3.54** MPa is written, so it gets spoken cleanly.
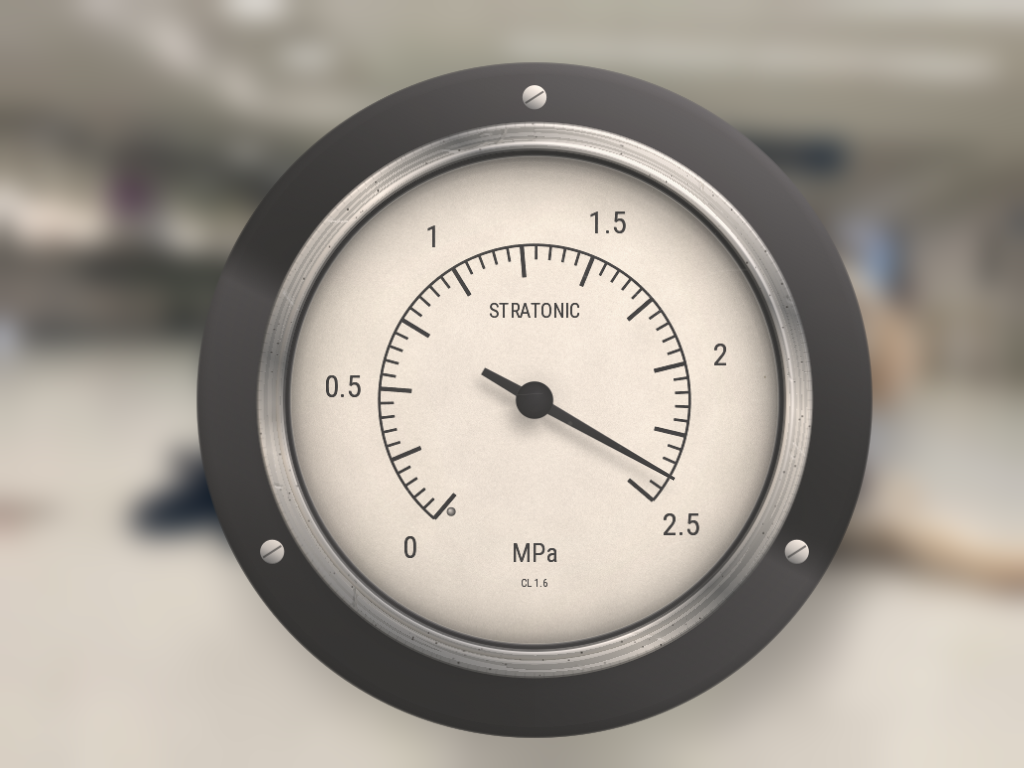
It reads **2.4** MPa
